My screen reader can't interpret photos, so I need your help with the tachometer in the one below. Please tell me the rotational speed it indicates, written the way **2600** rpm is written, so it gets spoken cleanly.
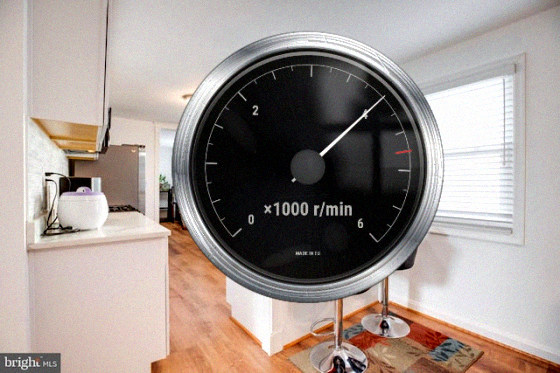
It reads **4000** rpm
